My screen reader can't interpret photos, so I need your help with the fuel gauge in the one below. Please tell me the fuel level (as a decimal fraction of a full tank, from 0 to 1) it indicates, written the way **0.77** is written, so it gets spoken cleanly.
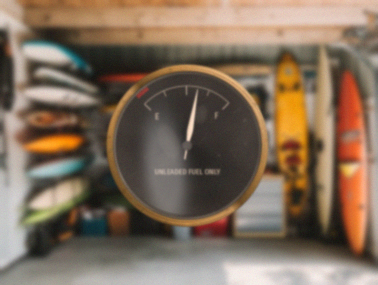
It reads **0.625**
